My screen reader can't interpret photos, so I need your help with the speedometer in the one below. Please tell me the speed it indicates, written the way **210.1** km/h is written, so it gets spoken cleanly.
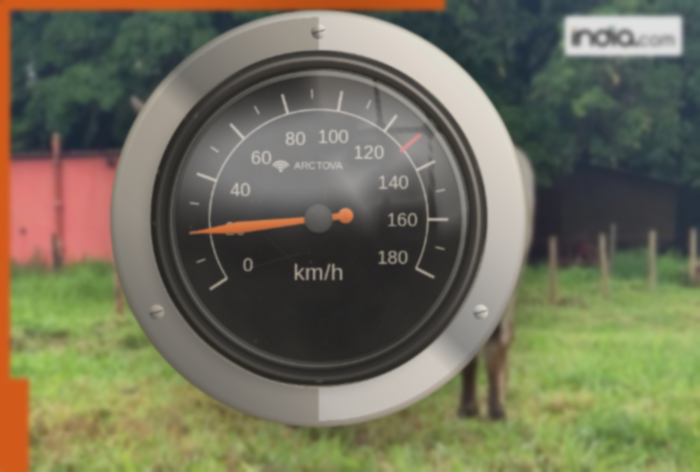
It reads **20** km/h
